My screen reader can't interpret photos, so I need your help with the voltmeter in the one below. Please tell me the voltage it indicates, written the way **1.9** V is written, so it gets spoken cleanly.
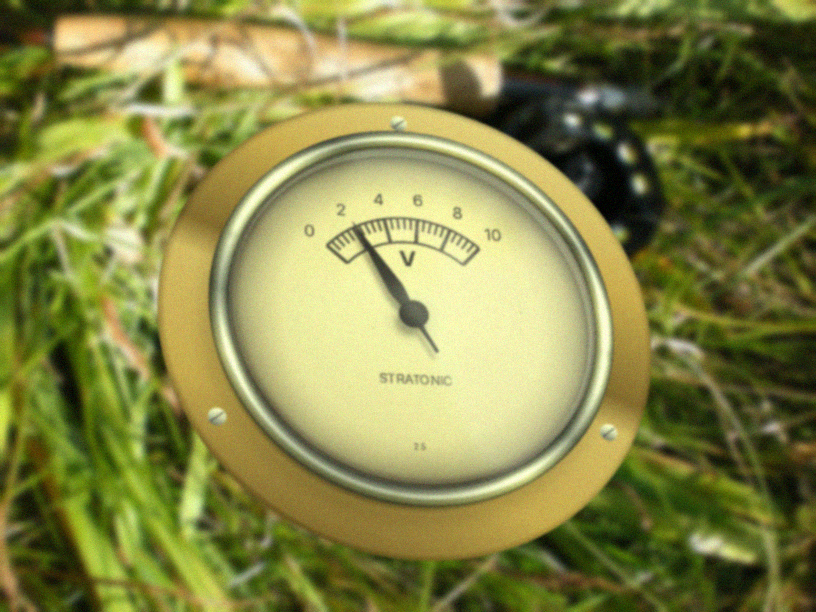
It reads **2** V
